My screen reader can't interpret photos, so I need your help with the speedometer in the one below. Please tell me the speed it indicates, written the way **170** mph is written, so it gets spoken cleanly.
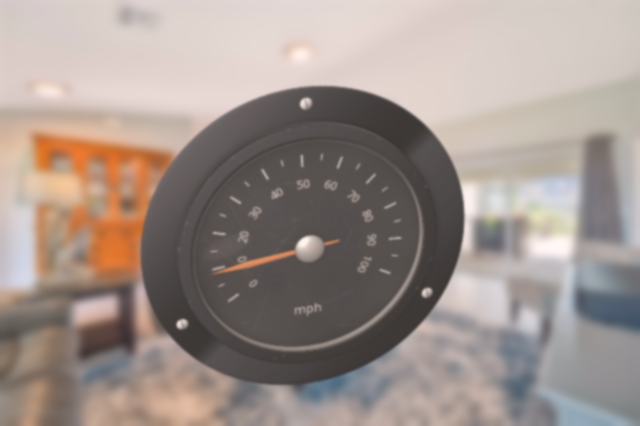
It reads **10** mph
